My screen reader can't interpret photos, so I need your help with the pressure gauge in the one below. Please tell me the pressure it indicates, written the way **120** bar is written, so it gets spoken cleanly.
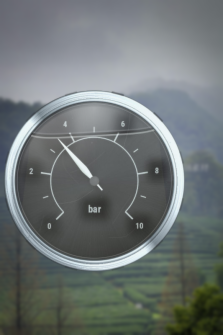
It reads **3.5** bar
